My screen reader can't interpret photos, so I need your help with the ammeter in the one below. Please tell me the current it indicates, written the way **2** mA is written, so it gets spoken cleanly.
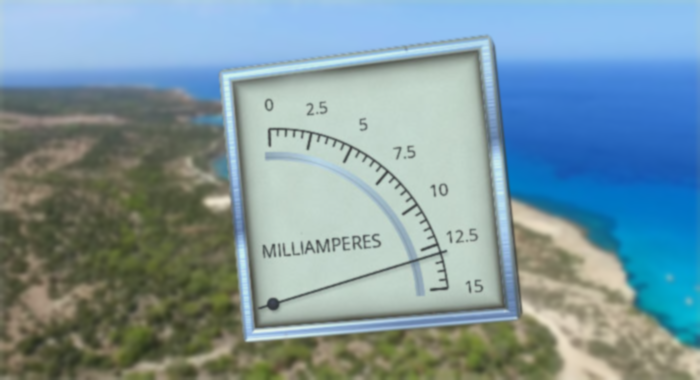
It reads **13** mA
